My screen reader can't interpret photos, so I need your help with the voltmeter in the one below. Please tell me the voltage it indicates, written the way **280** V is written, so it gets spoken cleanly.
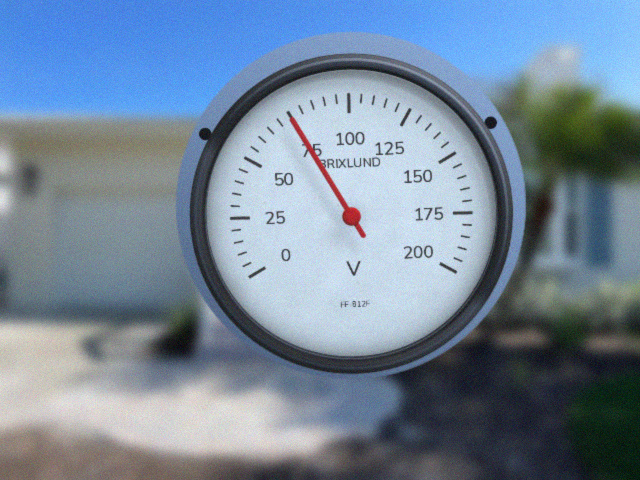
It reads **75** V
